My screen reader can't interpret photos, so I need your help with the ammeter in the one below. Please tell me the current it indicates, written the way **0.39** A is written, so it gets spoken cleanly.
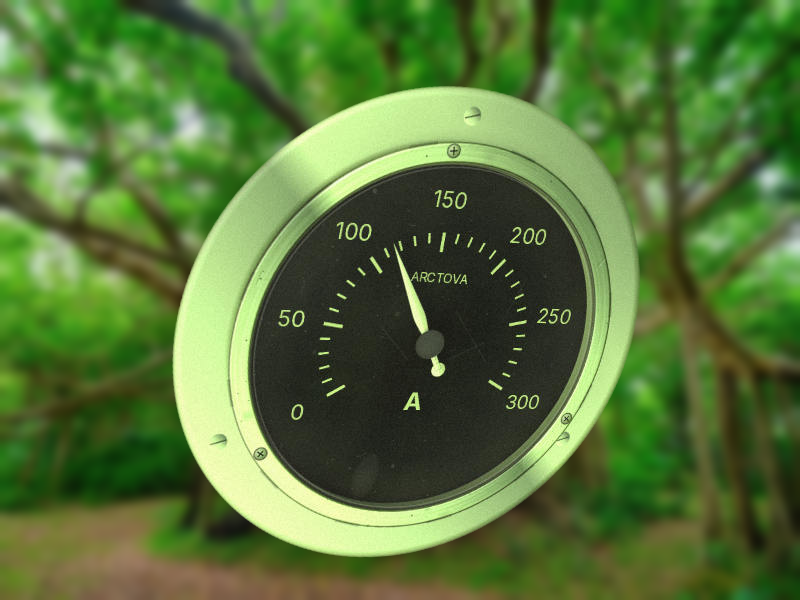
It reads **115** A
